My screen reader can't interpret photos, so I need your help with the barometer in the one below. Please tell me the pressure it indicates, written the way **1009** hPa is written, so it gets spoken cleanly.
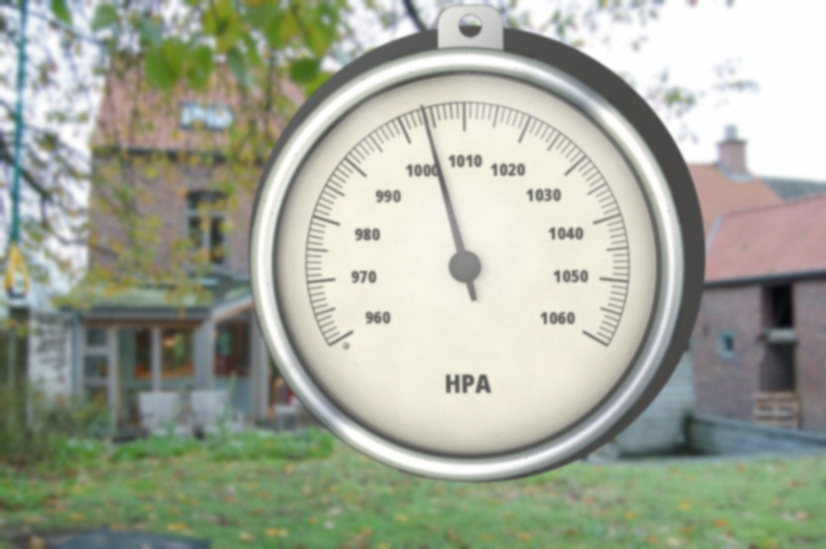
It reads **1004** hPa
